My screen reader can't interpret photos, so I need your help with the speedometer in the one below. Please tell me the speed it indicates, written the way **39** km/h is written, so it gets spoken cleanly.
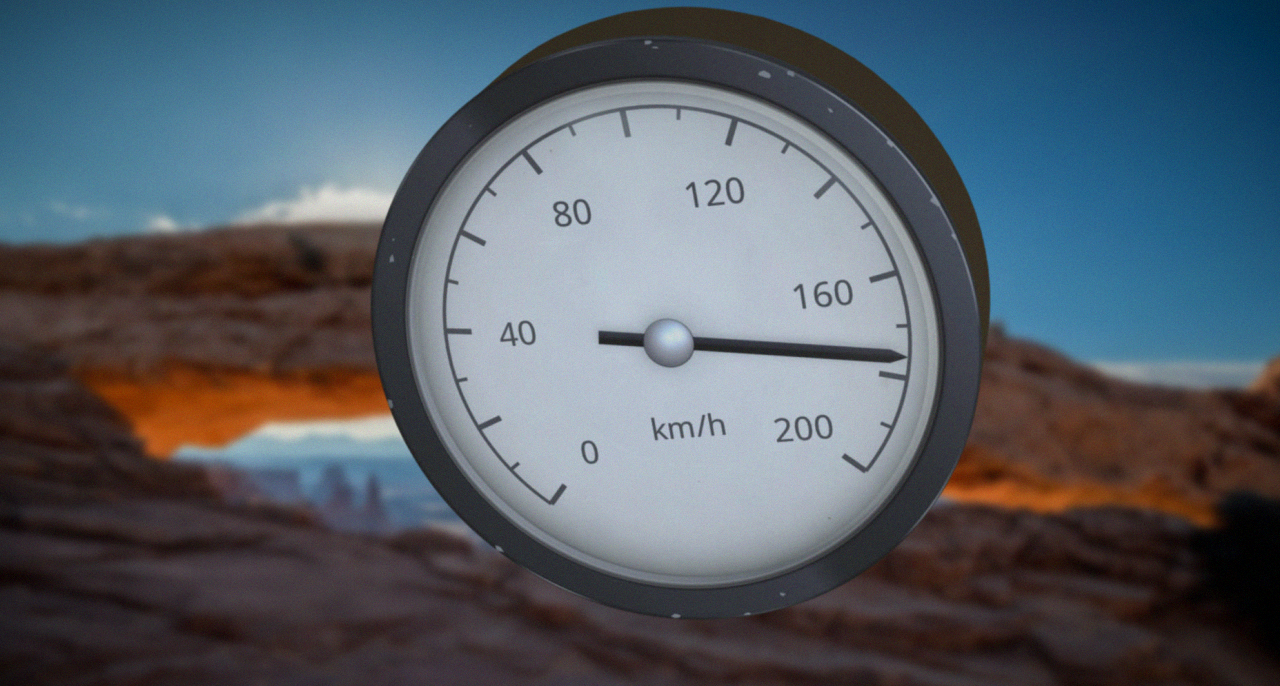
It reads **175** km/h
